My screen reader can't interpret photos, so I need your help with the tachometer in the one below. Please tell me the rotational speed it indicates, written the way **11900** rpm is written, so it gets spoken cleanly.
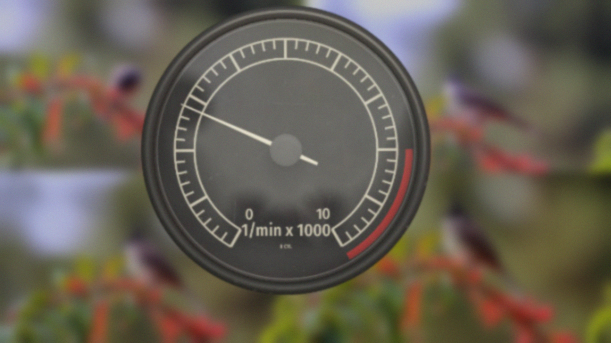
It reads **2800** rpm
